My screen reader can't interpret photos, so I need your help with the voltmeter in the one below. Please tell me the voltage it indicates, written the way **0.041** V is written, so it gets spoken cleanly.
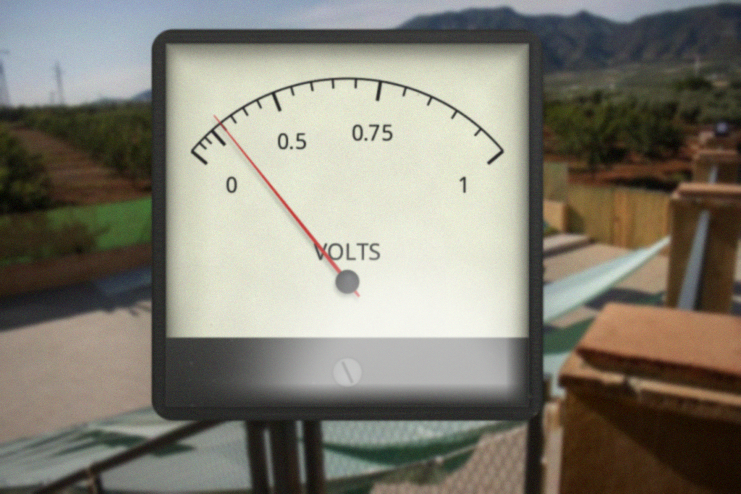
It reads **0.3** V
